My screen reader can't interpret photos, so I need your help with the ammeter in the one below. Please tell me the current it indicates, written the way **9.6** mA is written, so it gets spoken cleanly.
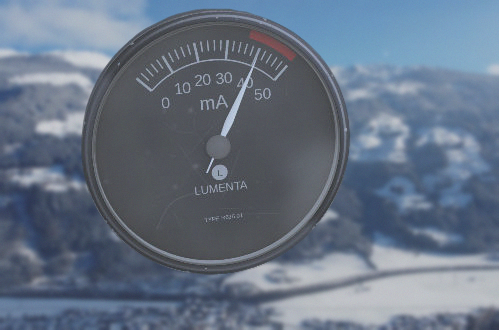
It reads **40** mA
